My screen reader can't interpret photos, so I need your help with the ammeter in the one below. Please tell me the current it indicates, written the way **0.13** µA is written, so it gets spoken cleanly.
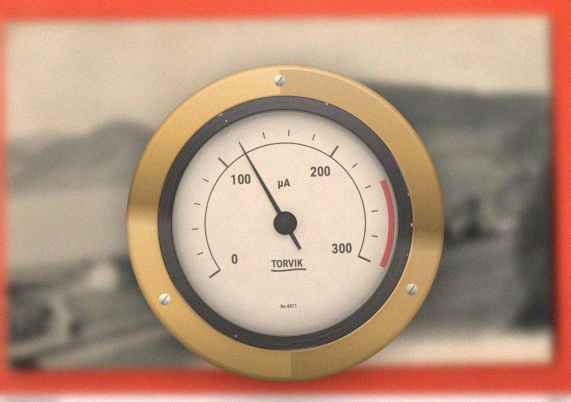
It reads **120** µA
